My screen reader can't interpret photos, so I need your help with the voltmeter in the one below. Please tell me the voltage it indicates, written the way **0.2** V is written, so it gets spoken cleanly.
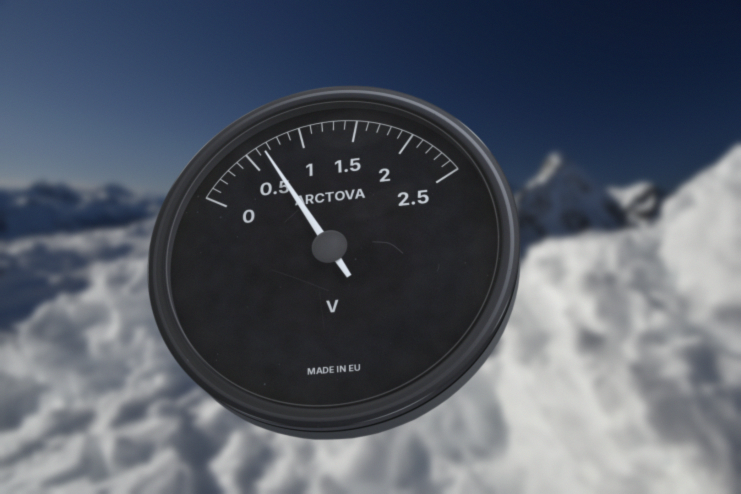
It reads **0.65** V
